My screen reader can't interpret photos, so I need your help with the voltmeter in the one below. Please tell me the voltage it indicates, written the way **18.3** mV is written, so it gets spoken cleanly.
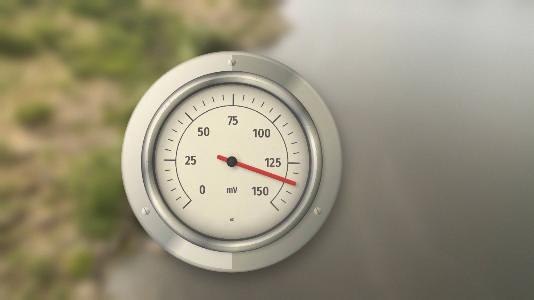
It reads **135** mV
